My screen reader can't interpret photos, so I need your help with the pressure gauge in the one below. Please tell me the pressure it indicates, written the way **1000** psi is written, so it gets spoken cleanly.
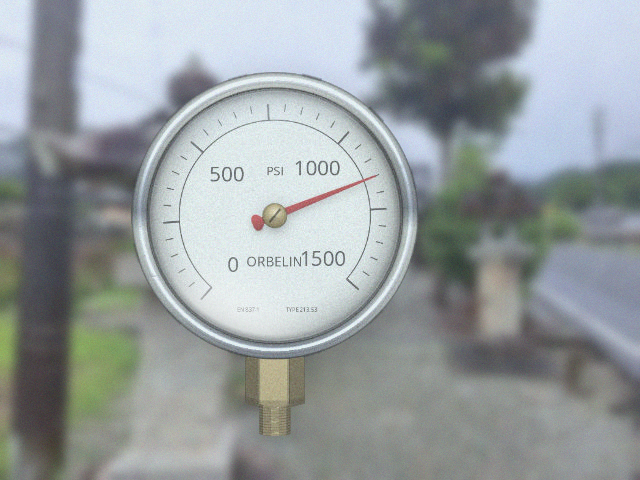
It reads **1150** psi
